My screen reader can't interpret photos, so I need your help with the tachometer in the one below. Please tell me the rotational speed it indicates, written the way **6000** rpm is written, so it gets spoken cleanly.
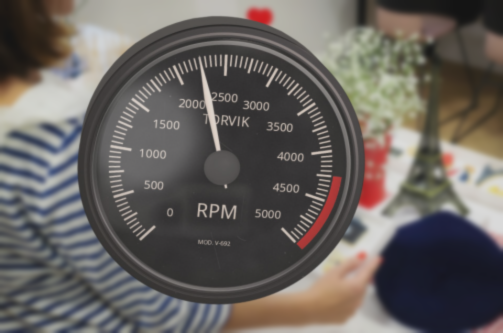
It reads **2250** rpm
